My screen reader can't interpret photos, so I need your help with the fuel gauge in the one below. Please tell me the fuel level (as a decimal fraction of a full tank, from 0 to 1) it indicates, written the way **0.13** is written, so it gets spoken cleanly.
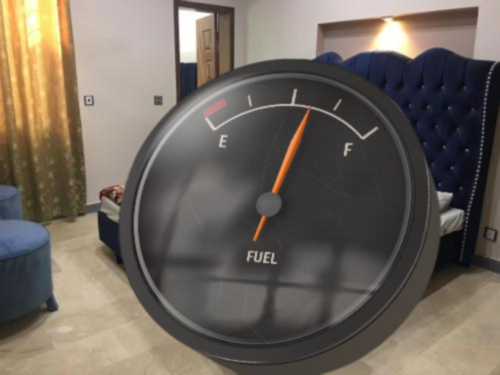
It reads **0.625**
